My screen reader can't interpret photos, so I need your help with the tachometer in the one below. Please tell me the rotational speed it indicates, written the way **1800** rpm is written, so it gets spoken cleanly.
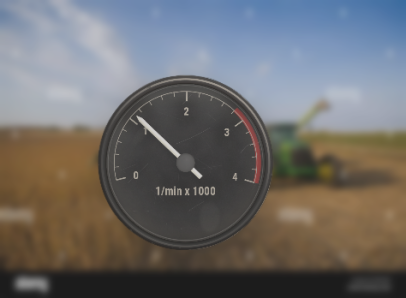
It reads **1100** rpm
